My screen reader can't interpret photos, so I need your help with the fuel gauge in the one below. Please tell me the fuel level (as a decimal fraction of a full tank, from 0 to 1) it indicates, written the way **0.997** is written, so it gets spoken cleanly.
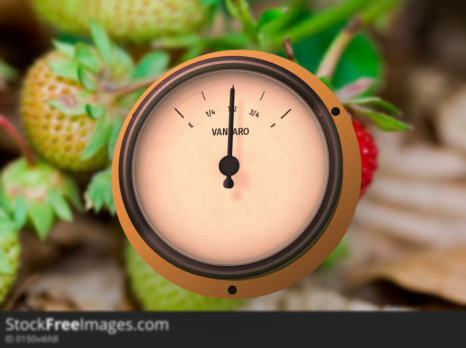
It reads **0.5**
